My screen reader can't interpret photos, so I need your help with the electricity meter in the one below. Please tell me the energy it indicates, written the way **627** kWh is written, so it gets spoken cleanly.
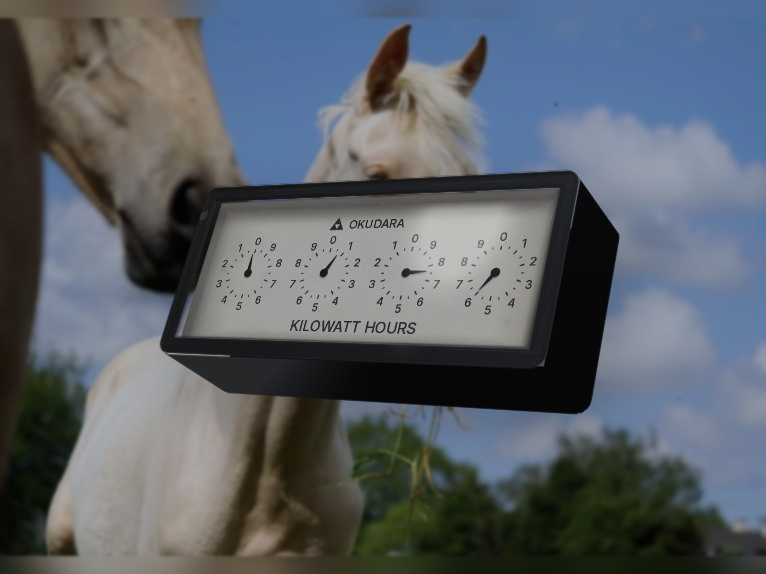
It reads **76** kWh
